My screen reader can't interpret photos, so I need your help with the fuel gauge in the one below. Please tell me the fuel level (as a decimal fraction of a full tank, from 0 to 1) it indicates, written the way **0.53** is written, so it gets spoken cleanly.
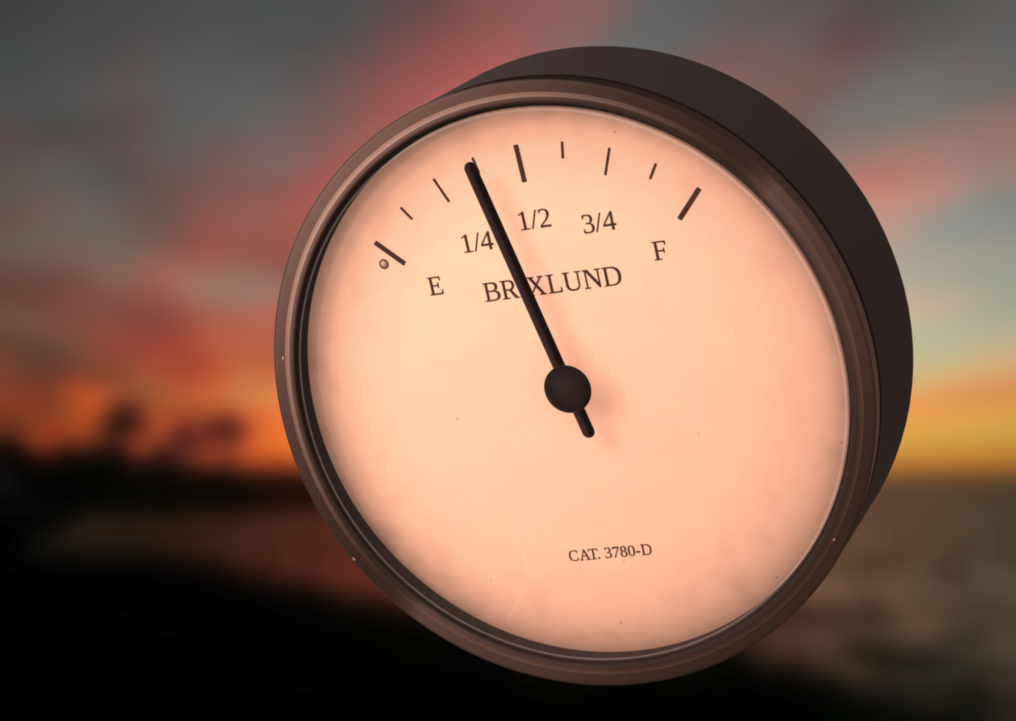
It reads **0.375**
